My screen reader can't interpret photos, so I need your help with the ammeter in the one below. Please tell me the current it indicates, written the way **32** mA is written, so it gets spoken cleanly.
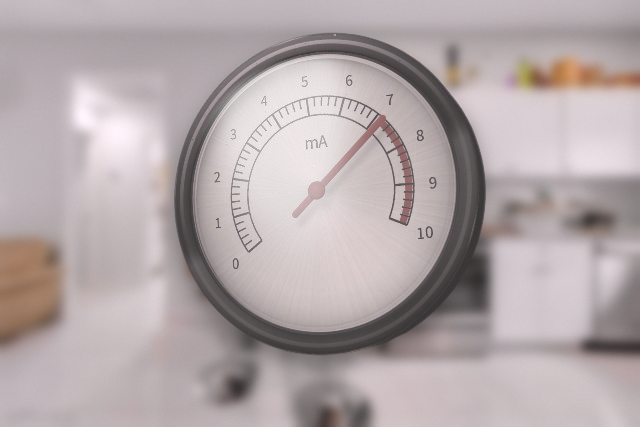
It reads **7.2** mA
